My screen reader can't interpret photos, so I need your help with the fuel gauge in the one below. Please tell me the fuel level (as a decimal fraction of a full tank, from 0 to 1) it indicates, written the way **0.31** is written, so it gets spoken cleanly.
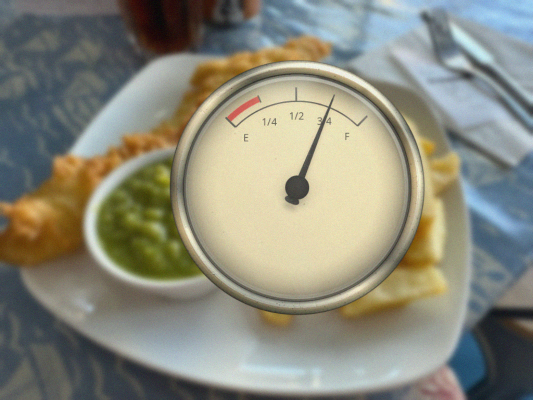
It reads **0.75**
